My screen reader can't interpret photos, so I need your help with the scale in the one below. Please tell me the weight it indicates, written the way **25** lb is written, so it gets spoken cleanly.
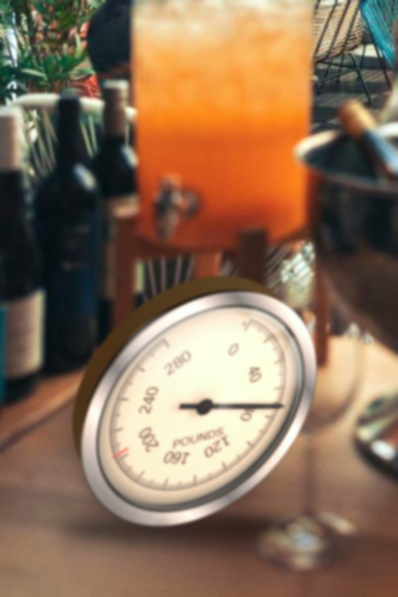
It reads **70** lb
